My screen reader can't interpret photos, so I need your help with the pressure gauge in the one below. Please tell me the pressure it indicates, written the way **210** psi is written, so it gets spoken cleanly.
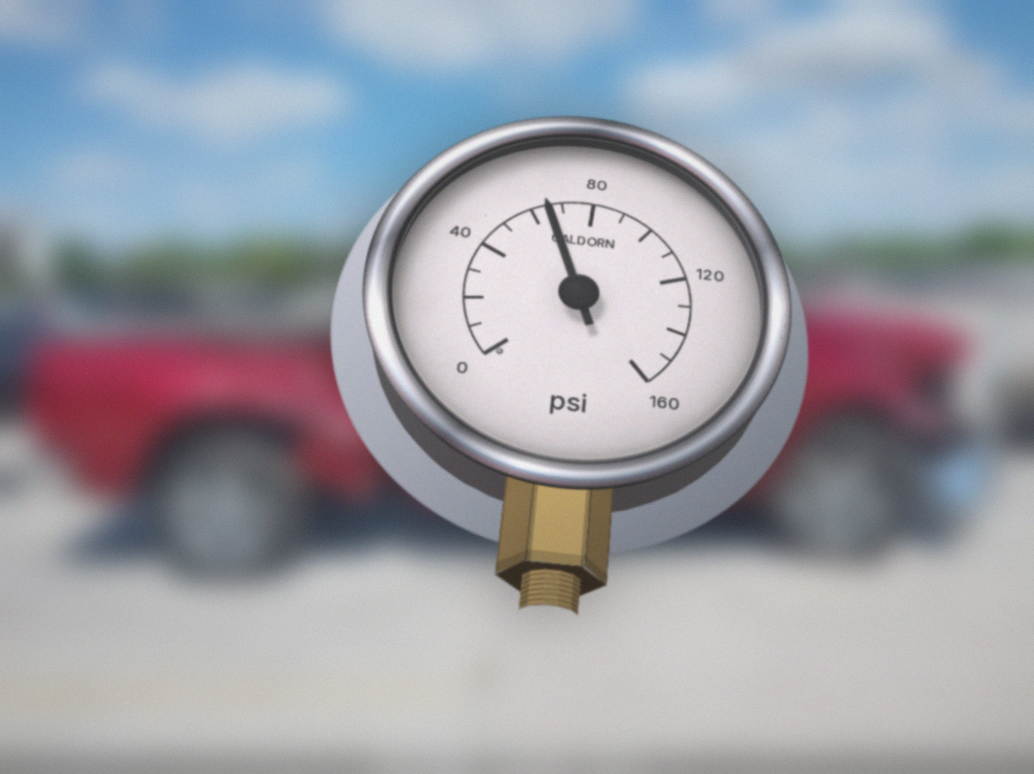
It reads **65** psi
